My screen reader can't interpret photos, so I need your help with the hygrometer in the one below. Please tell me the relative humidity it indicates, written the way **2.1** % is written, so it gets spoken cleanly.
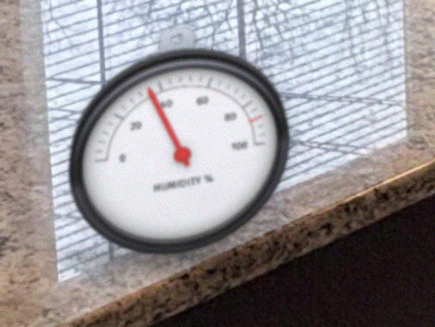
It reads **36** %
